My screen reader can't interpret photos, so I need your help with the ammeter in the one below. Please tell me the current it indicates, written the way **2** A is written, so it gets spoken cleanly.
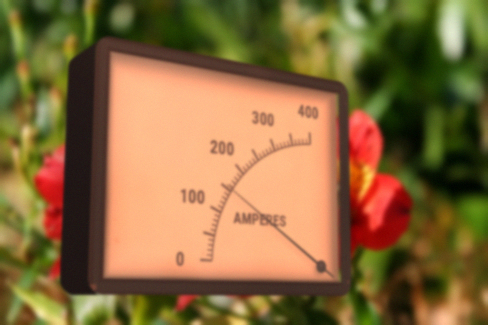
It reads **150** A
